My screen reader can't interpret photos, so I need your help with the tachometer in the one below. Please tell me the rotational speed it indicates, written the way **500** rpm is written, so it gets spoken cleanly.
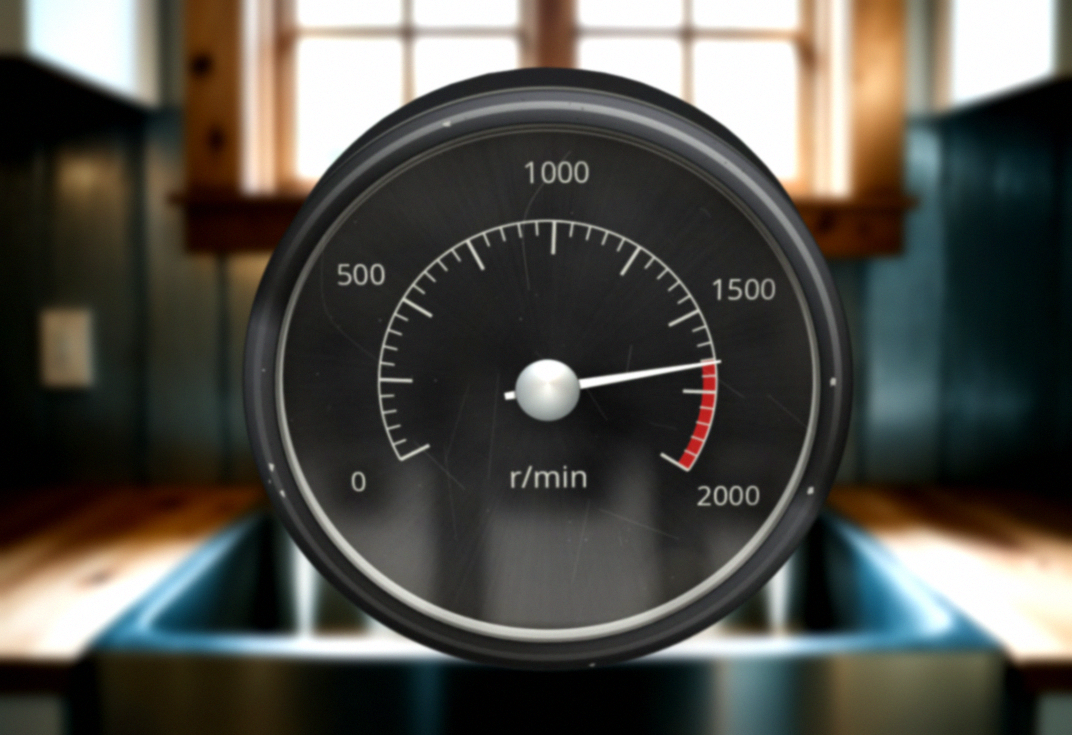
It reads **1650** rpm
